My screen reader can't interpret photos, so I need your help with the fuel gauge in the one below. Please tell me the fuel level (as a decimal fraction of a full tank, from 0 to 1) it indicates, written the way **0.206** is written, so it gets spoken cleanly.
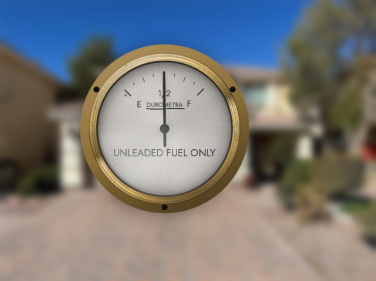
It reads **0.5**
